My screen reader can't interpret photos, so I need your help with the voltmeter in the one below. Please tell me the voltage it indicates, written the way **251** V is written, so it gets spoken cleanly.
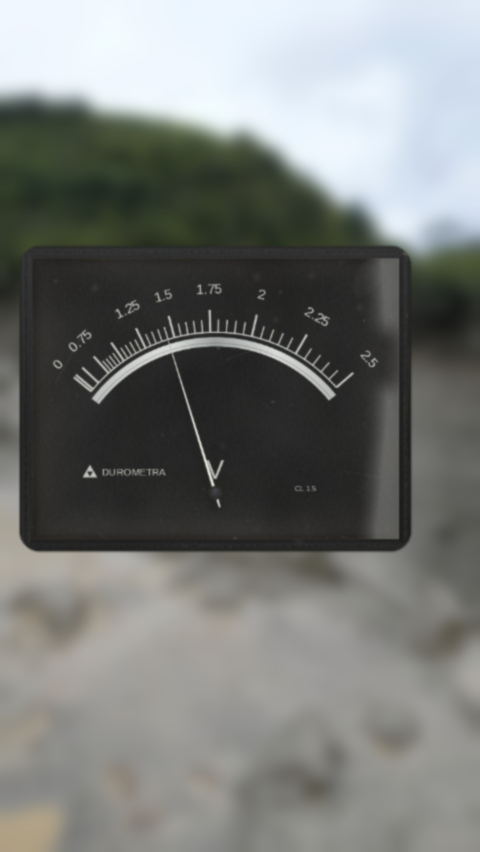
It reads **1.45** V
